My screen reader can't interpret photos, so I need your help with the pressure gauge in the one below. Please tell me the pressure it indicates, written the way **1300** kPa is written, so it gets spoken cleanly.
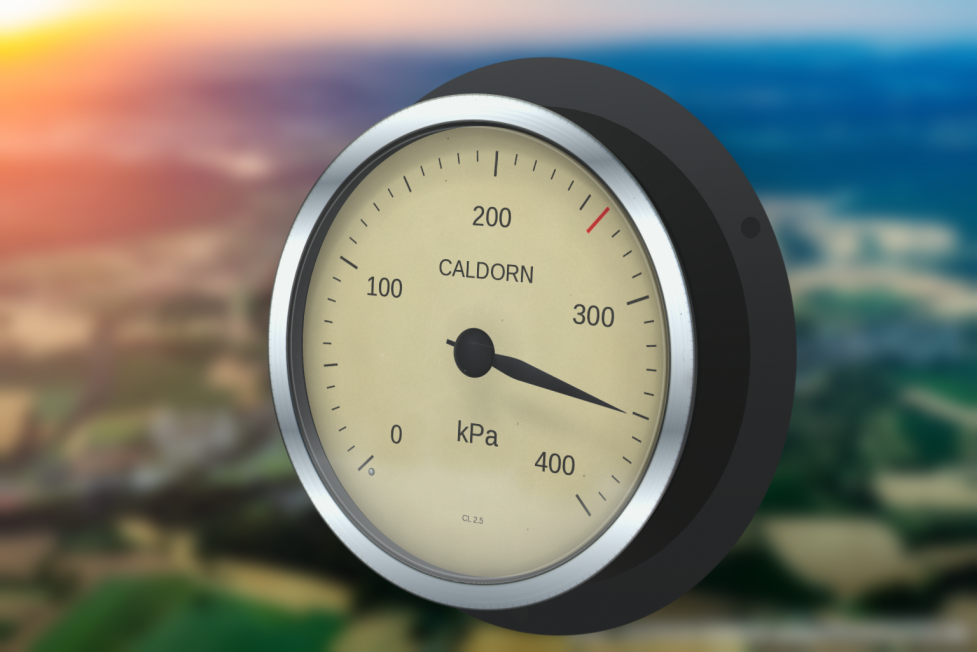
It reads **350** kPa
